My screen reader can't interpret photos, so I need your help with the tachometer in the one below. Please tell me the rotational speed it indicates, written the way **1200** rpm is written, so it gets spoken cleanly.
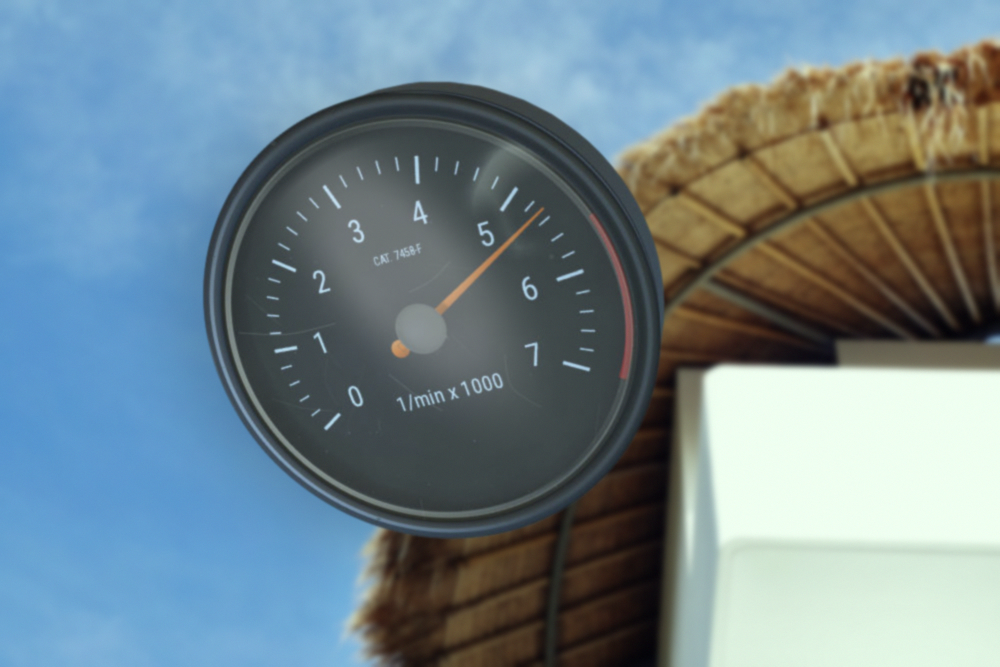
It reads **5300** rpm
